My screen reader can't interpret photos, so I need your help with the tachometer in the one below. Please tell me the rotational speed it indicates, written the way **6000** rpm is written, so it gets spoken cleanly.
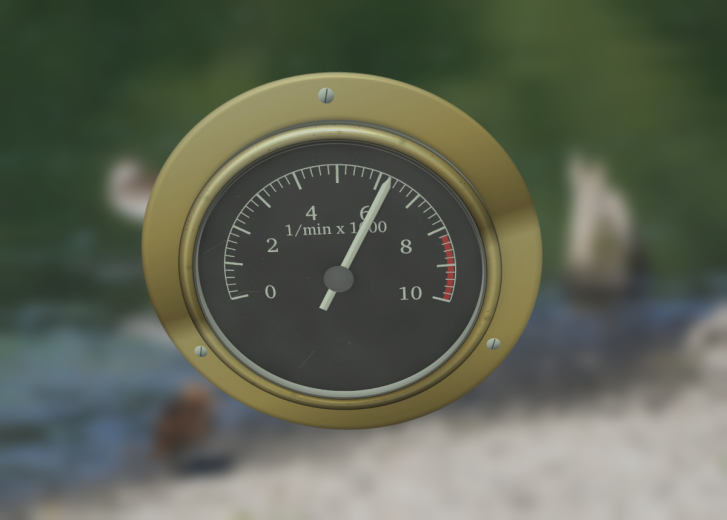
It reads **6200** rpm
